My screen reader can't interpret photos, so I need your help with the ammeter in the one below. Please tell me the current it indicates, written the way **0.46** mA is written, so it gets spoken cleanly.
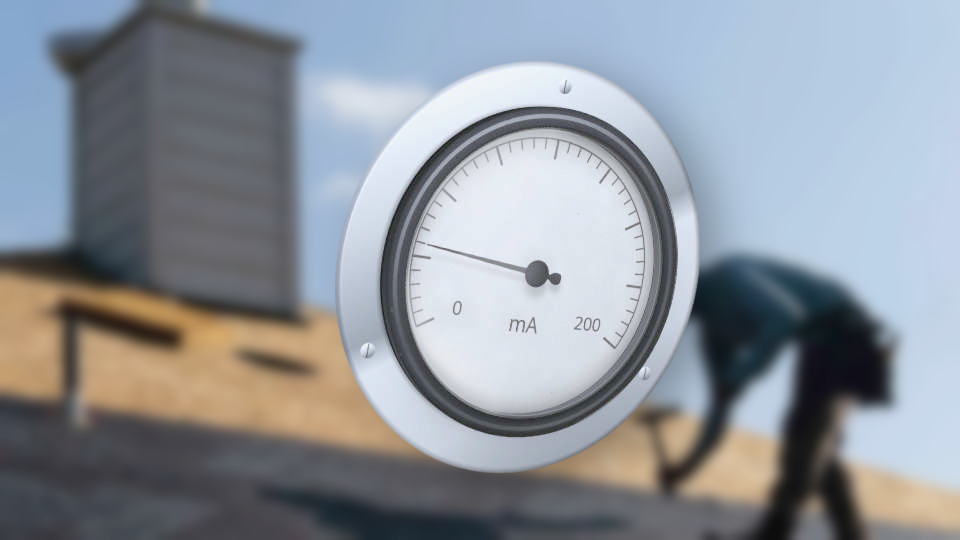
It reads **30** mA
